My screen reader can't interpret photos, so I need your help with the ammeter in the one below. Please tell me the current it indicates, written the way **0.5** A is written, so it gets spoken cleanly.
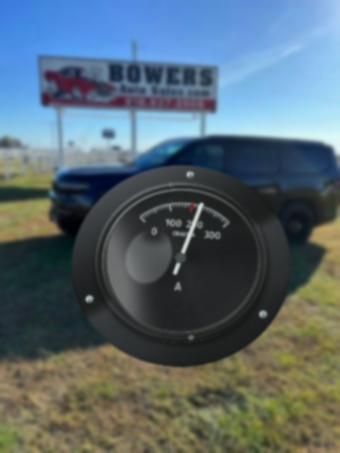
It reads **200** A
